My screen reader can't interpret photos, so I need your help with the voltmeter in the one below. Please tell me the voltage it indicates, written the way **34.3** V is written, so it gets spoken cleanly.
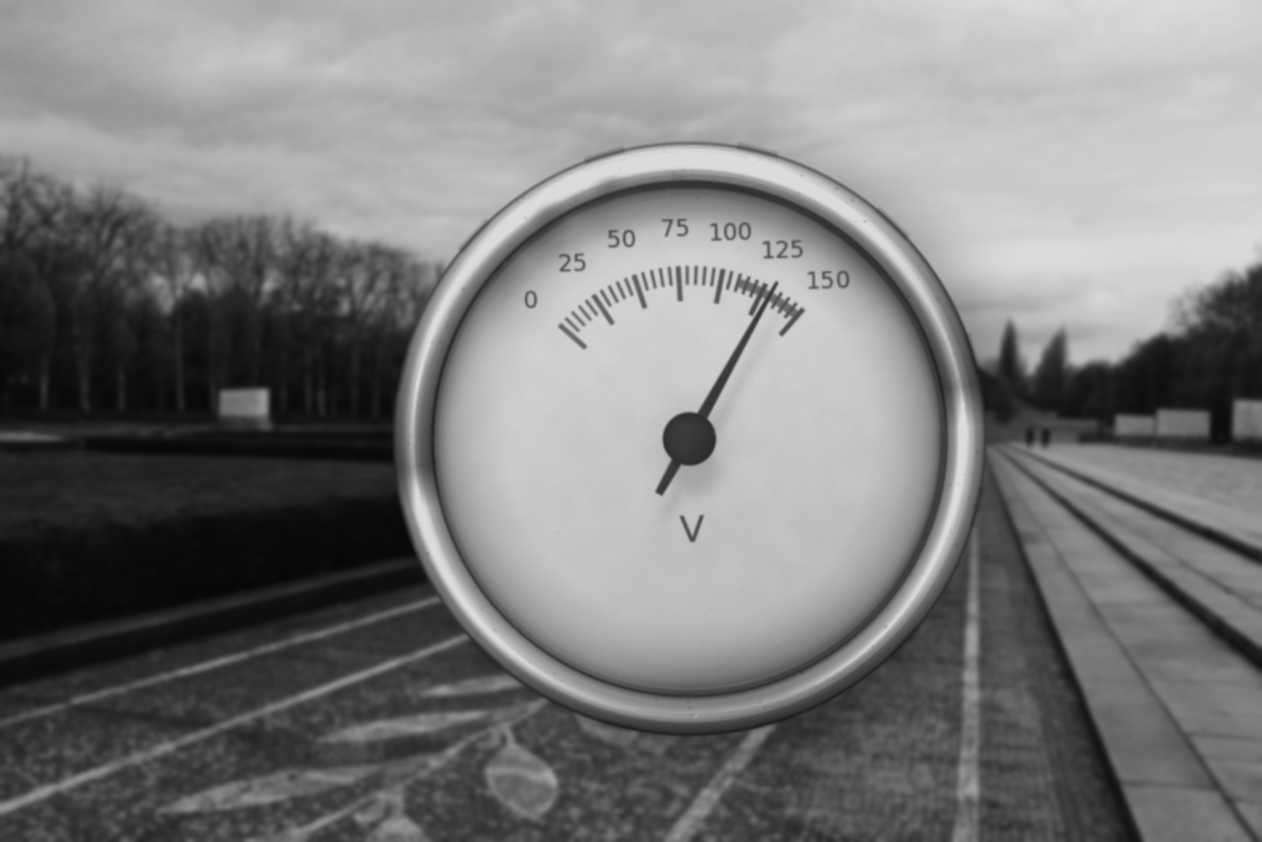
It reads **130** V
